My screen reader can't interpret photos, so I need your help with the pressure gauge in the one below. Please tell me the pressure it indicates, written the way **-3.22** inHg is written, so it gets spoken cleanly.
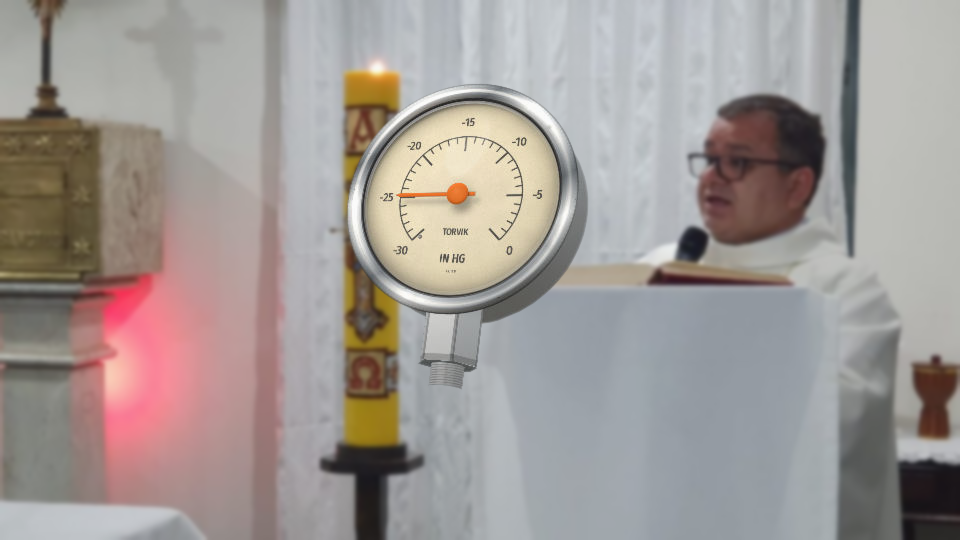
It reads **-25** inHg
